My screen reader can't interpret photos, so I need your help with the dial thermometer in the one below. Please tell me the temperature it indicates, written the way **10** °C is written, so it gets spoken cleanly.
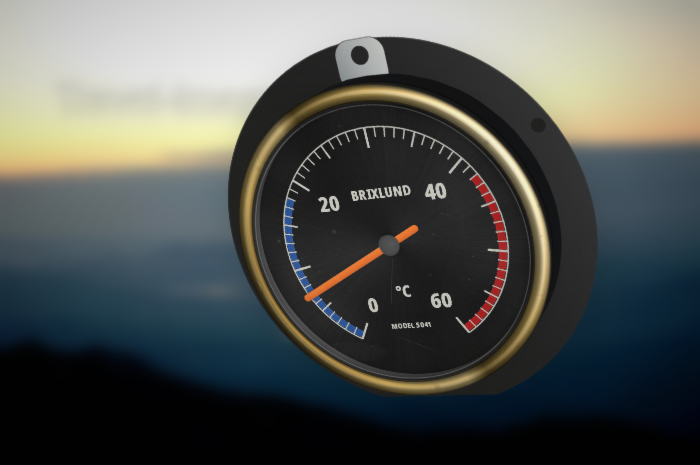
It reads **7** °C
